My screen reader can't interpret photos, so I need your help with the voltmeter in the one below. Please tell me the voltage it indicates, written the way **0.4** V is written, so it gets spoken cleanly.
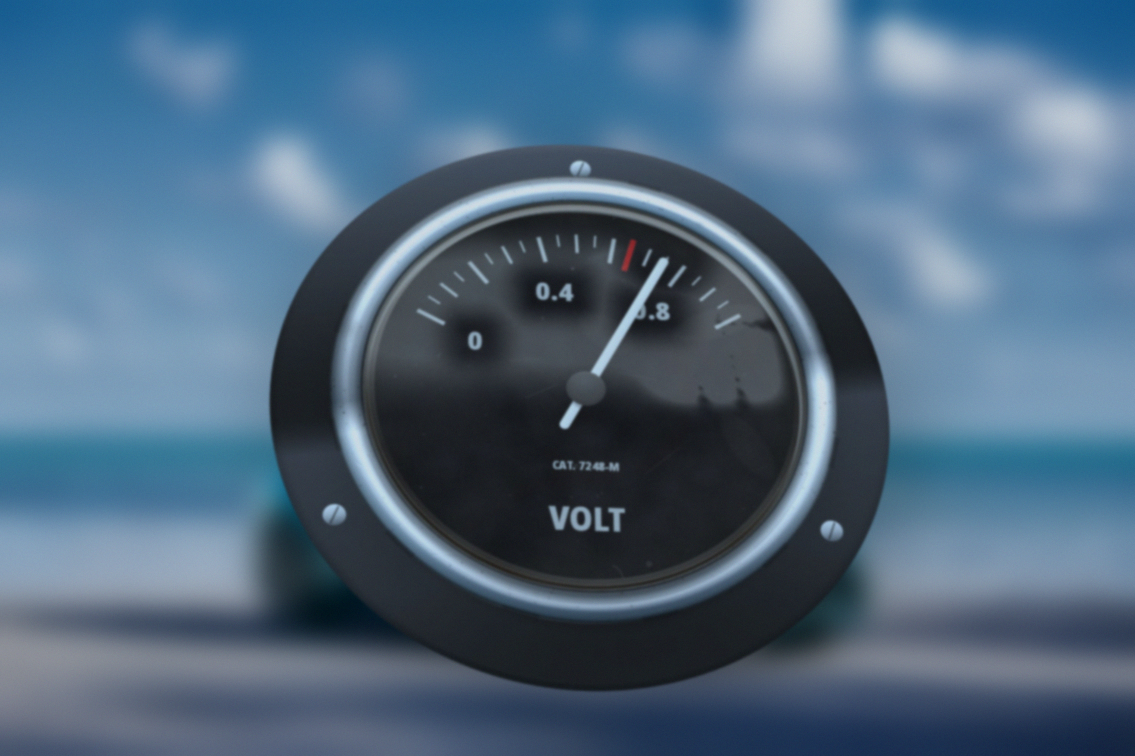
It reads **0.75** V
